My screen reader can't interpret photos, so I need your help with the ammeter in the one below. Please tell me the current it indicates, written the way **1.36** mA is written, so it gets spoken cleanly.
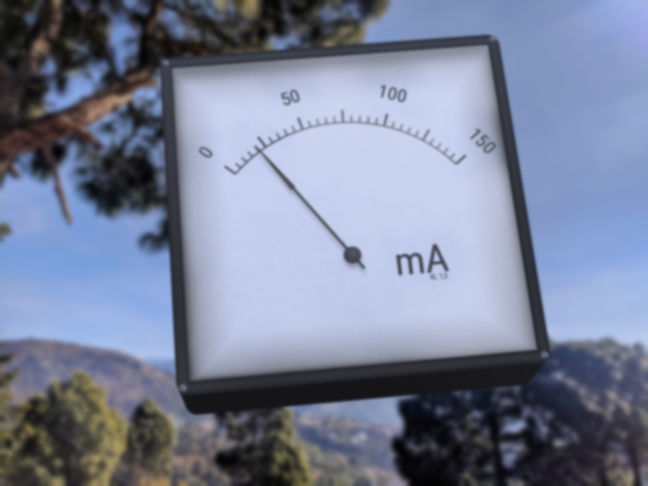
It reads **20** mA
